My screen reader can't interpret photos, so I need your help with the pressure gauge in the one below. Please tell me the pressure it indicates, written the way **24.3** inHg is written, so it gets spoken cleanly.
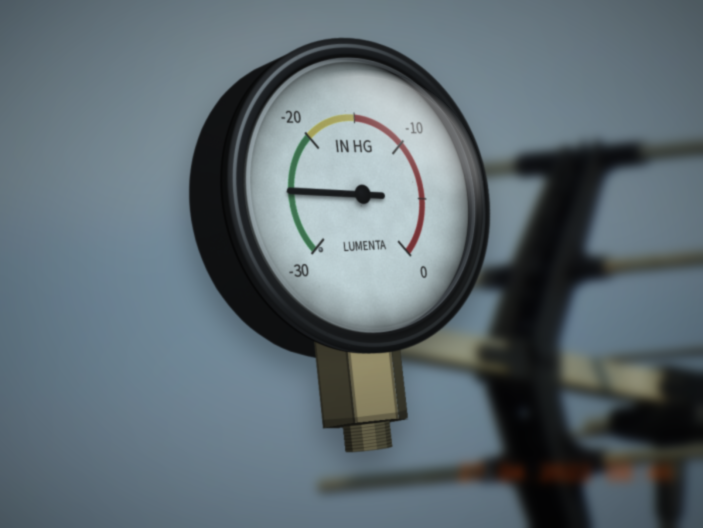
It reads **-25** inHg
